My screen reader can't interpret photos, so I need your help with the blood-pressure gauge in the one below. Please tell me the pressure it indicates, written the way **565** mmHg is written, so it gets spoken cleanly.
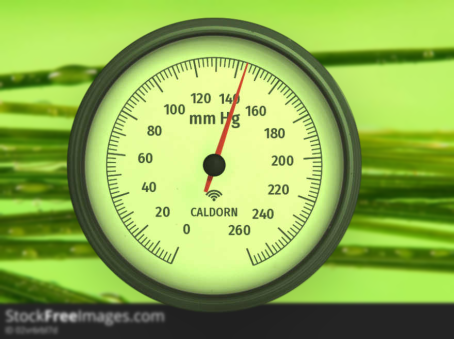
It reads **144** mmHg
